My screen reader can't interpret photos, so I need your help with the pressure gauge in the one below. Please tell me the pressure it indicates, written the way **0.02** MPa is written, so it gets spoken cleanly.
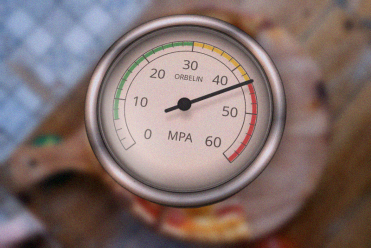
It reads **44** MPa
